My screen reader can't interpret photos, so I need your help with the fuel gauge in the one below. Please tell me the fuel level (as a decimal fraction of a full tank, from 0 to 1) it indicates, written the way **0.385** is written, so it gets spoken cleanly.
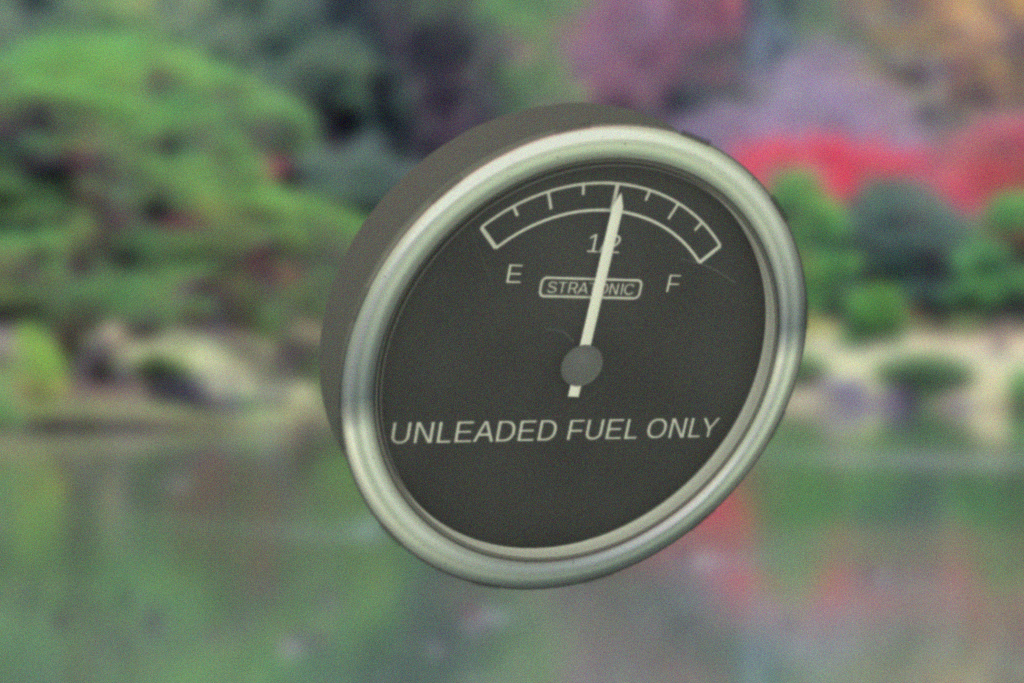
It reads **0.5**
